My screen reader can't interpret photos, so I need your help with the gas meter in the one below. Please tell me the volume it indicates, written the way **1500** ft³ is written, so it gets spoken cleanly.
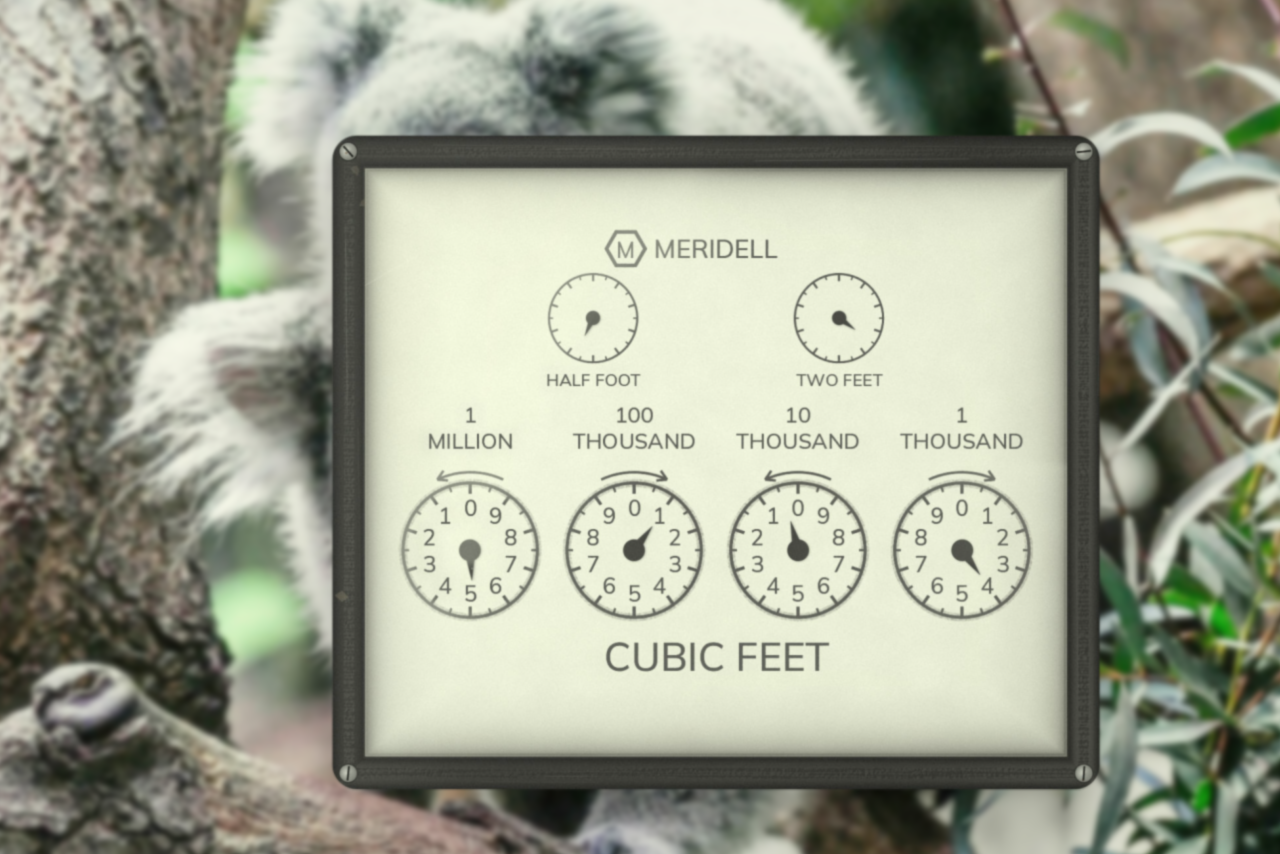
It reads **510400** ft³
